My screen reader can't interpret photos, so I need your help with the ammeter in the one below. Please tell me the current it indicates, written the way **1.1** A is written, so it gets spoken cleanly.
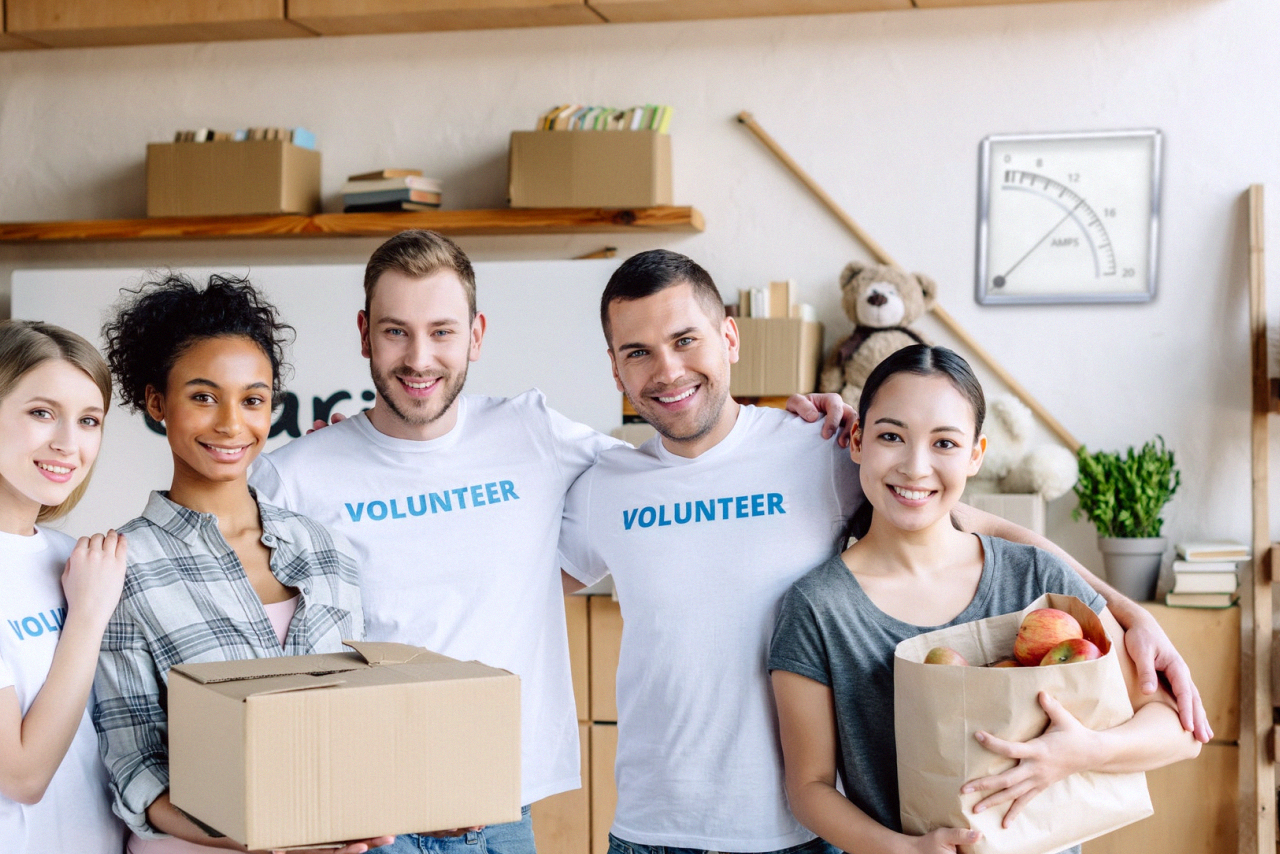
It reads **14** A
